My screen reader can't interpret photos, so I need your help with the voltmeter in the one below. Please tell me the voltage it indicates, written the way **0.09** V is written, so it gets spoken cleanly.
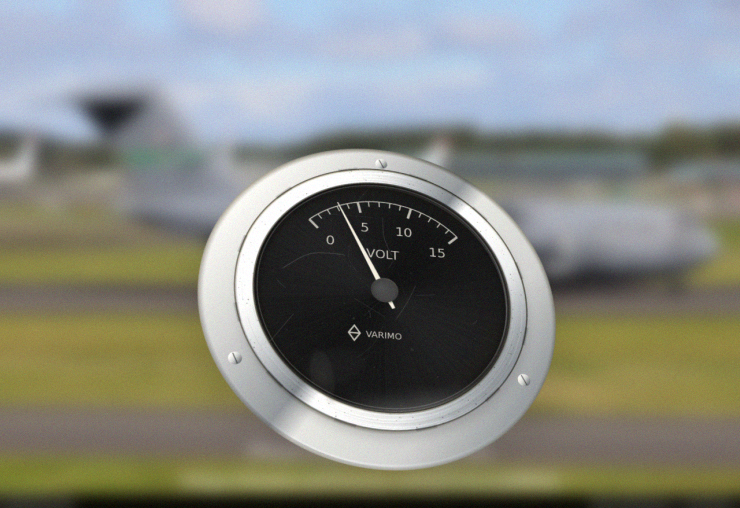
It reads **3** V
